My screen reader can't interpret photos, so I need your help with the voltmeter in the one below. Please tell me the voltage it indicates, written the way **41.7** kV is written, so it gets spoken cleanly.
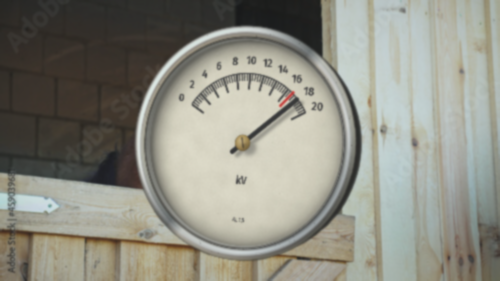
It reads **18** kV
